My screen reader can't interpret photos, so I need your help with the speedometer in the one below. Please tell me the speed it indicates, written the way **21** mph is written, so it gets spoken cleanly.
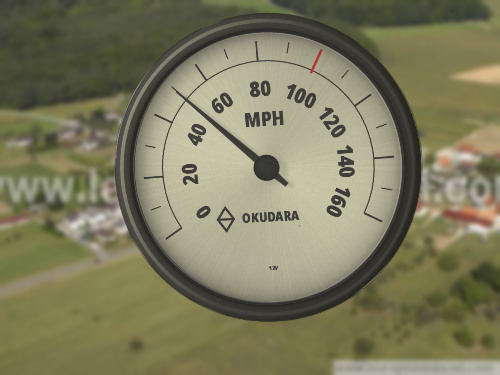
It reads **50** mph
